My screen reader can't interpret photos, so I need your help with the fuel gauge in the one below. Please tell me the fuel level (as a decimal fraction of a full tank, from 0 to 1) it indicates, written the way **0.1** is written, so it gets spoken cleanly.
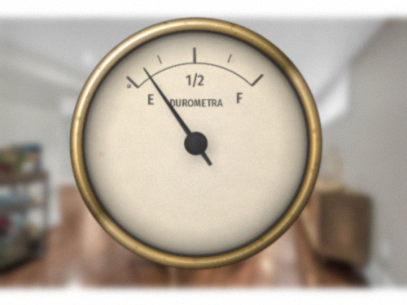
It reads **0.125**
